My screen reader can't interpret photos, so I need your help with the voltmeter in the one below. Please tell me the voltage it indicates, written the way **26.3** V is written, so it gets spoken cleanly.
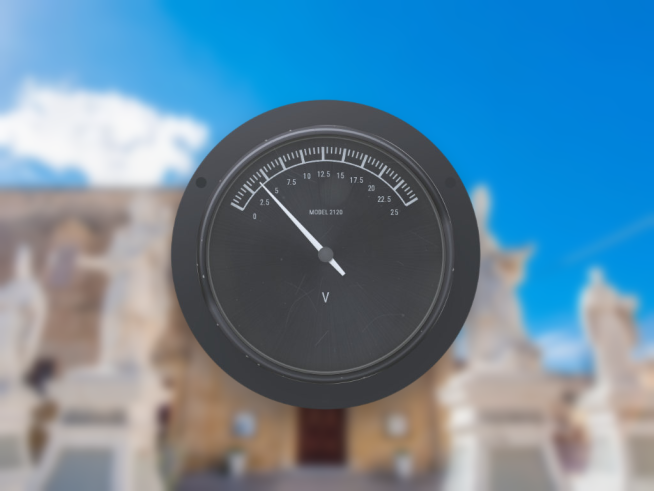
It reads **4** V
